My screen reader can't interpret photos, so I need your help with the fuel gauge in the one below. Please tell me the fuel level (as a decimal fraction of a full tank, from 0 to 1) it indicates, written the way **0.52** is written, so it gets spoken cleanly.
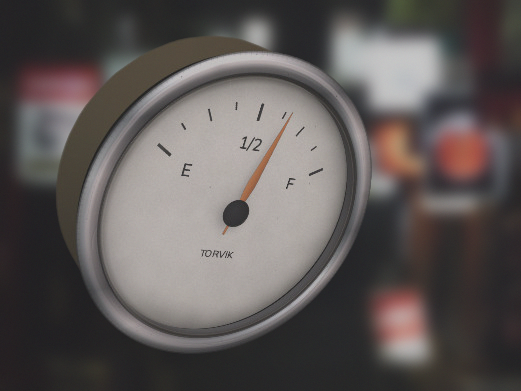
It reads **0.625**
